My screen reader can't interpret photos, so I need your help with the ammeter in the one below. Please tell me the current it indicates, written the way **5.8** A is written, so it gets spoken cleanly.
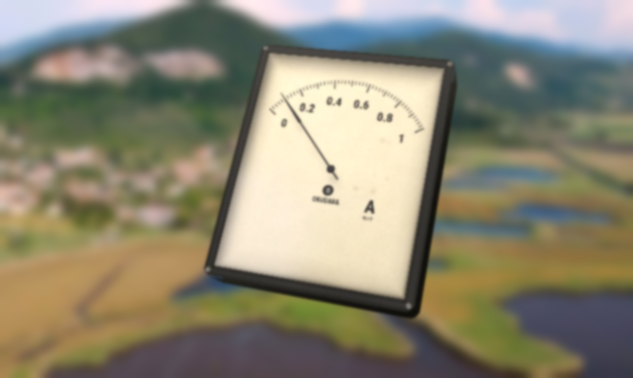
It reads **0.1** A
